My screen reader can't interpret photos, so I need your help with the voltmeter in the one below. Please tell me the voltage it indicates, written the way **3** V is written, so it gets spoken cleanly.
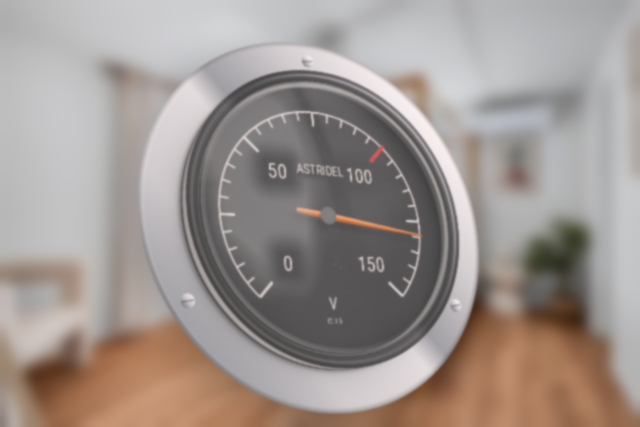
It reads **130** V
